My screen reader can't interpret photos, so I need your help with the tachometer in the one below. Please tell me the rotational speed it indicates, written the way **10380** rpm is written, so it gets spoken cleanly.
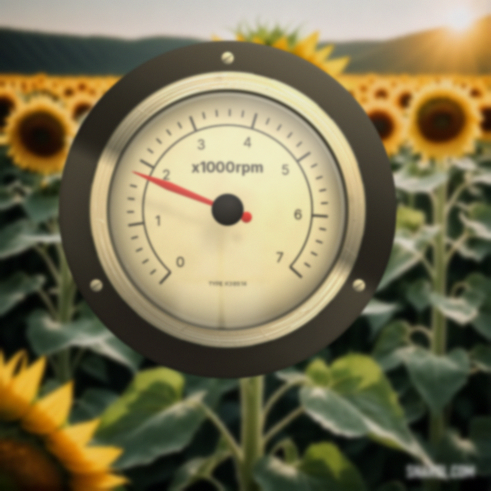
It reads **1800** rpm
